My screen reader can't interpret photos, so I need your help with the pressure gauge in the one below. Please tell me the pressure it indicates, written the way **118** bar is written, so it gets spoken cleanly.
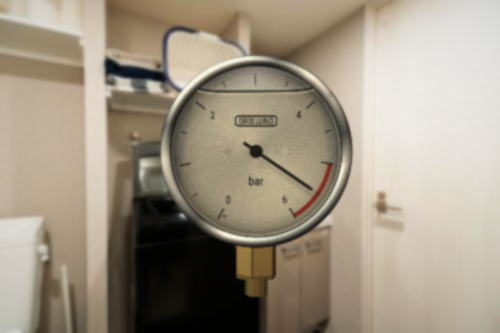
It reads **5.5** bar
